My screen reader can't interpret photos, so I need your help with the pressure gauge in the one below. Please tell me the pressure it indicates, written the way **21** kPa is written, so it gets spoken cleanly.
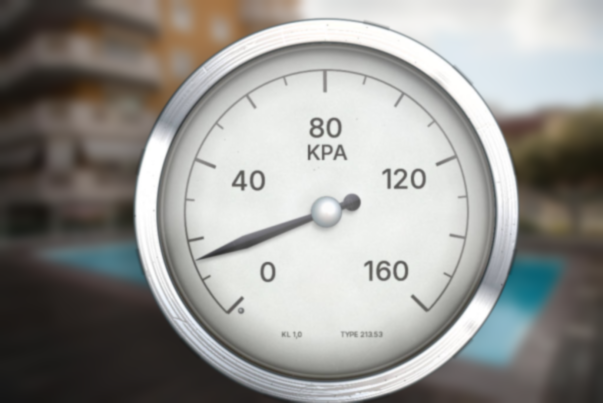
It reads **15** kPa
